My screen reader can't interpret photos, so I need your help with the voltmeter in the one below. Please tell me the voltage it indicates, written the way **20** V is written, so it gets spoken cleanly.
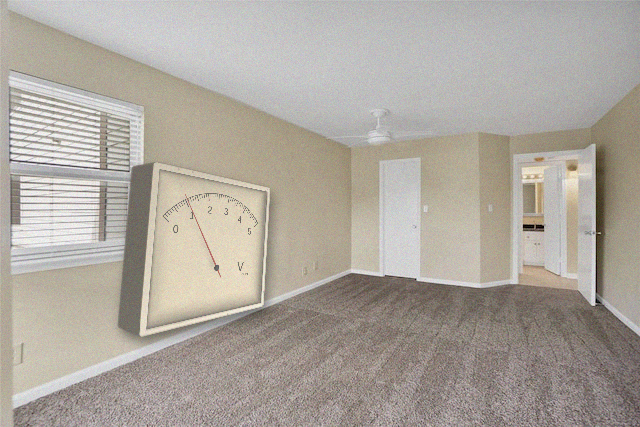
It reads **1** V
